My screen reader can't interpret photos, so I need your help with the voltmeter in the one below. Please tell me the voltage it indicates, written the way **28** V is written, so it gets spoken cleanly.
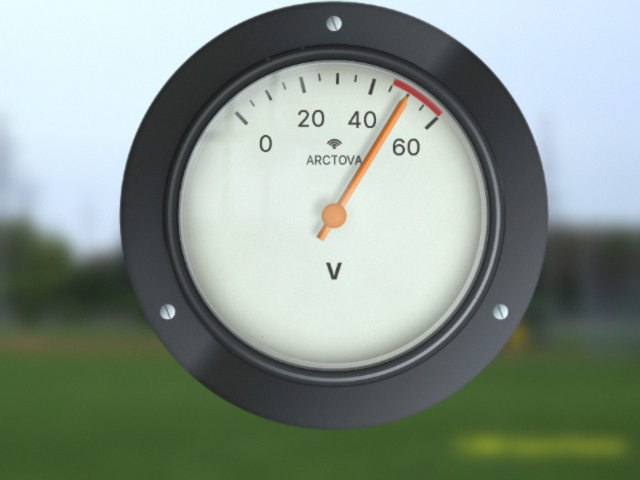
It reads **50** V
